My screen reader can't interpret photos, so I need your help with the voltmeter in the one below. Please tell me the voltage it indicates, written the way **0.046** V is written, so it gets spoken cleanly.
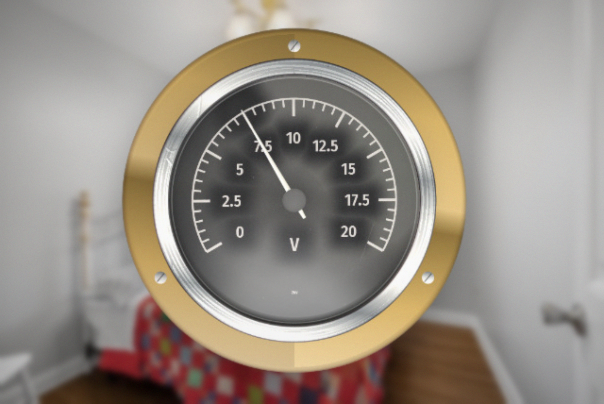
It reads **7.5** V
